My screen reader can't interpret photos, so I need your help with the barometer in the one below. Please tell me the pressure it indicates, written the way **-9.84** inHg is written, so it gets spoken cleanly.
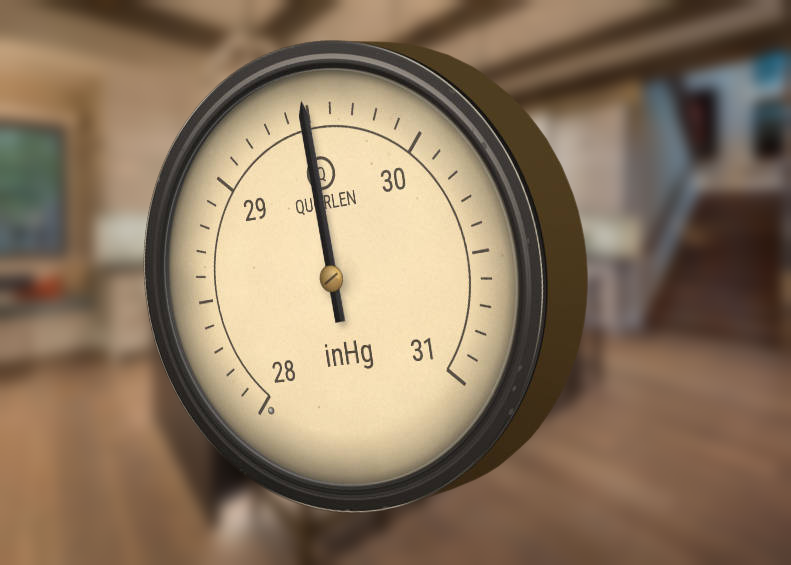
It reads **29.5** inHg
